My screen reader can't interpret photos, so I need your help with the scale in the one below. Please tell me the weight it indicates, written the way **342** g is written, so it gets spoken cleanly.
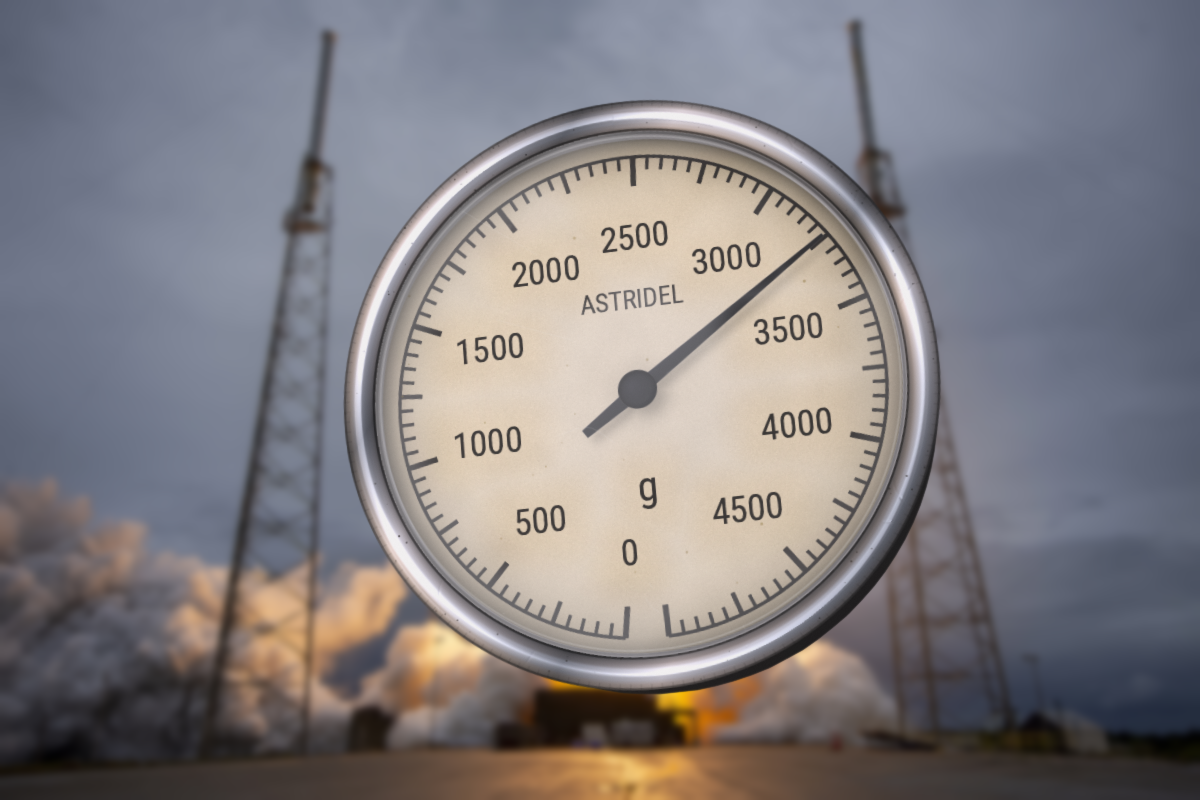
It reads **3250** g
